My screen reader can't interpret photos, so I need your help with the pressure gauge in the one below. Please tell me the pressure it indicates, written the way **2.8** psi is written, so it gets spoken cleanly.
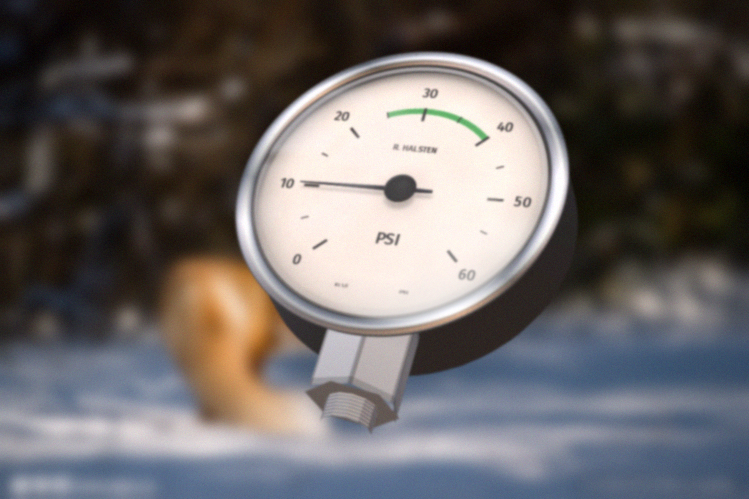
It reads **10** psi
